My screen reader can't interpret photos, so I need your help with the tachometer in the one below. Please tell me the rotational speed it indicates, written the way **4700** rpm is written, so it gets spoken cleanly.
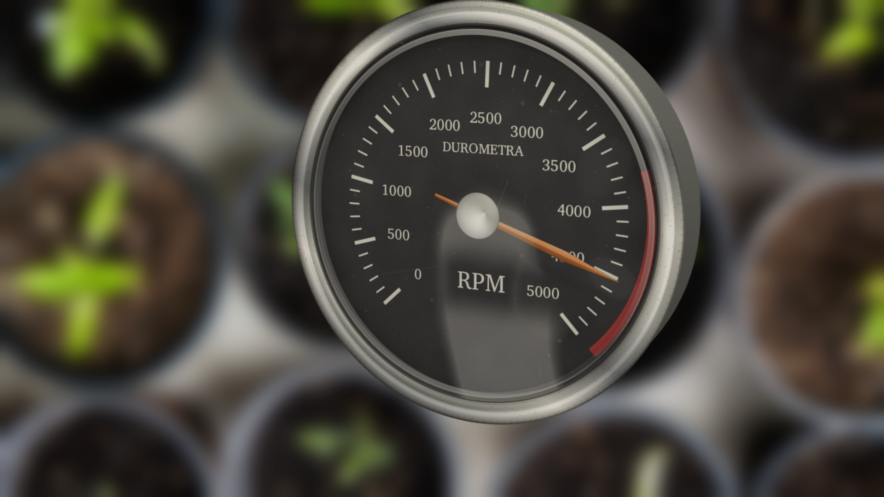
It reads **4500** rpm
